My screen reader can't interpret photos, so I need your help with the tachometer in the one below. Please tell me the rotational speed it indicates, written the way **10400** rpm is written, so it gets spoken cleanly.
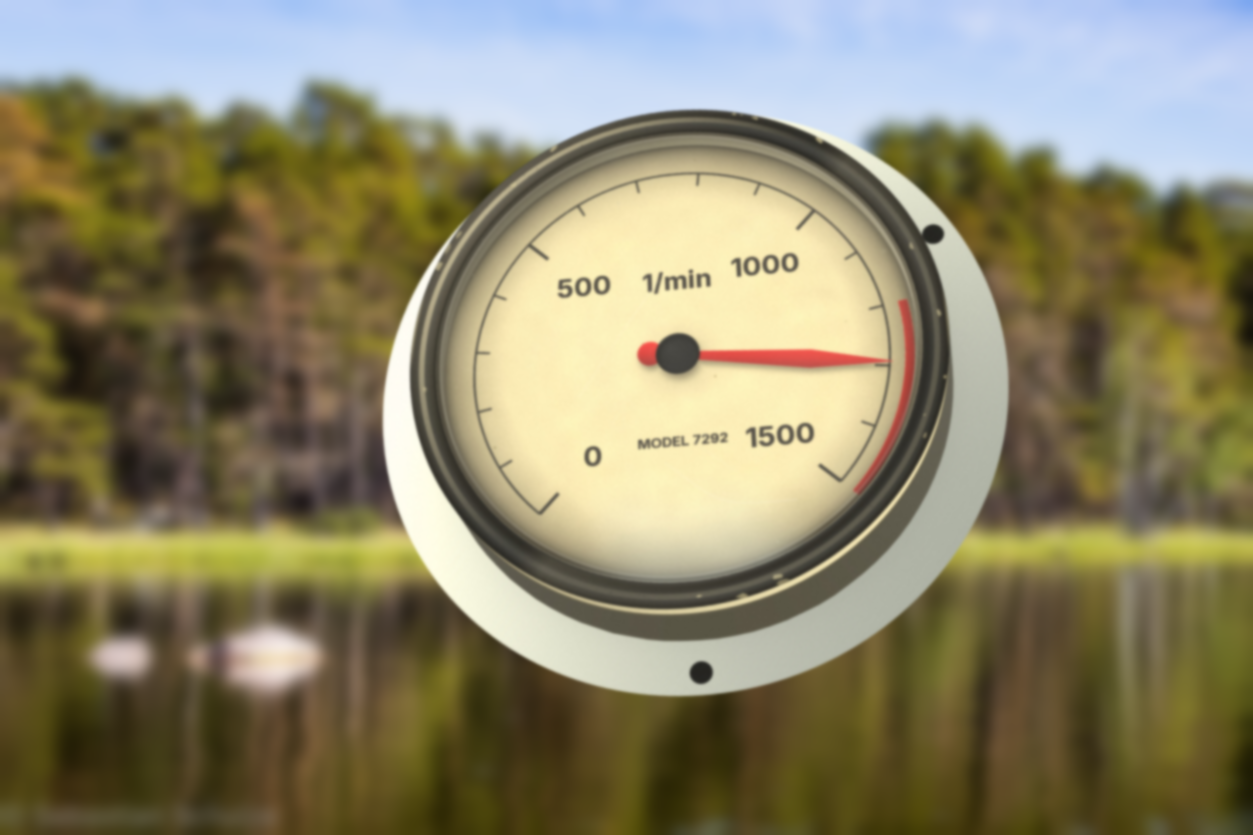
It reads **1300** rpm
